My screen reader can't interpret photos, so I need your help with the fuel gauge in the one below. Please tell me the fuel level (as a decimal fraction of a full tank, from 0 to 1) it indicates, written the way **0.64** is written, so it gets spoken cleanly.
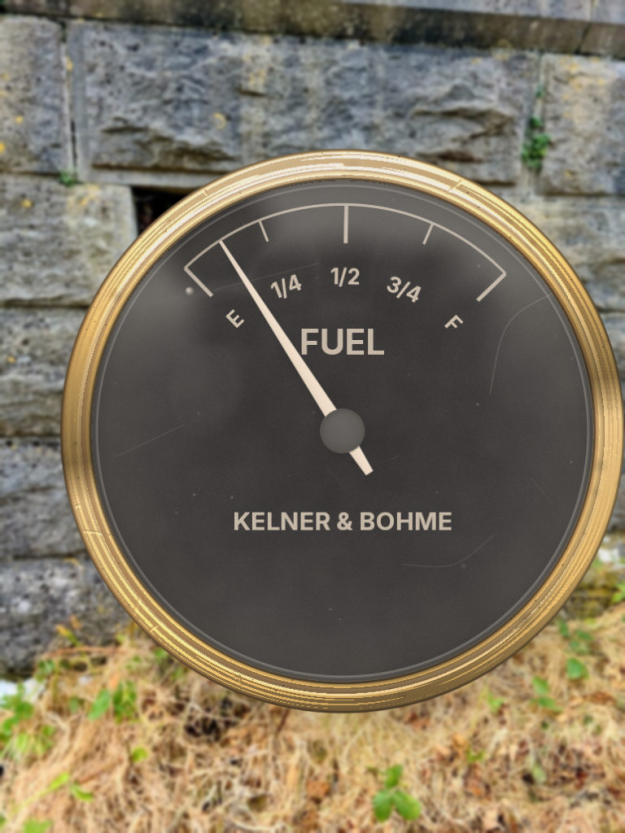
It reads **0.125**
